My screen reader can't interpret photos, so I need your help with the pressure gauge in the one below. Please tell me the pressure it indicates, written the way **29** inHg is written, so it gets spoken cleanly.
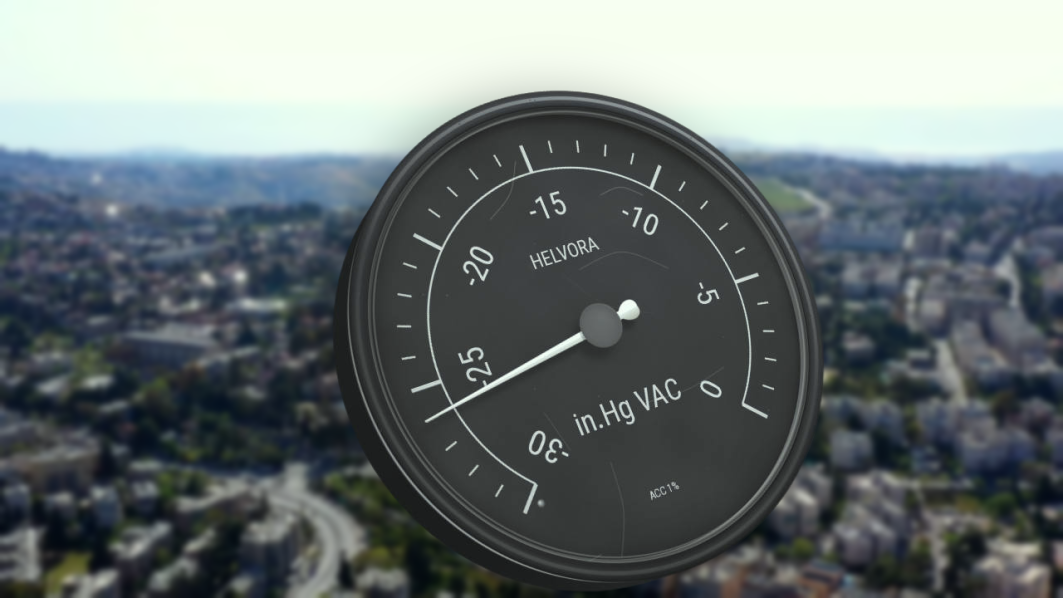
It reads **-26** inHg
